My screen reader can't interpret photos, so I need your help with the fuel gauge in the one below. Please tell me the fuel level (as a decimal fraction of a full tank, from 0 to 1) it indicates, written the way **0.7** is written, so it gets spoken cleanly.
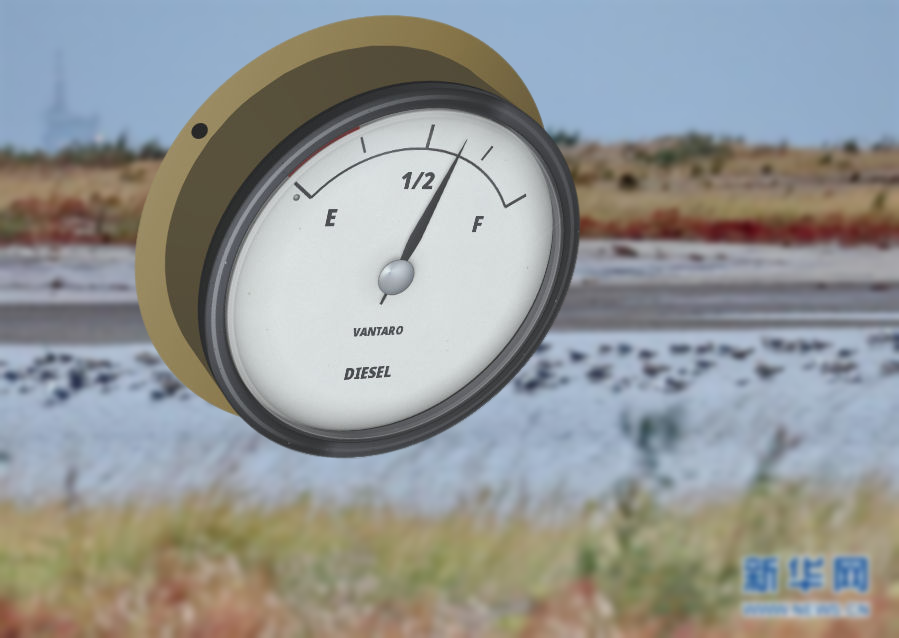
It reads **0.625**
